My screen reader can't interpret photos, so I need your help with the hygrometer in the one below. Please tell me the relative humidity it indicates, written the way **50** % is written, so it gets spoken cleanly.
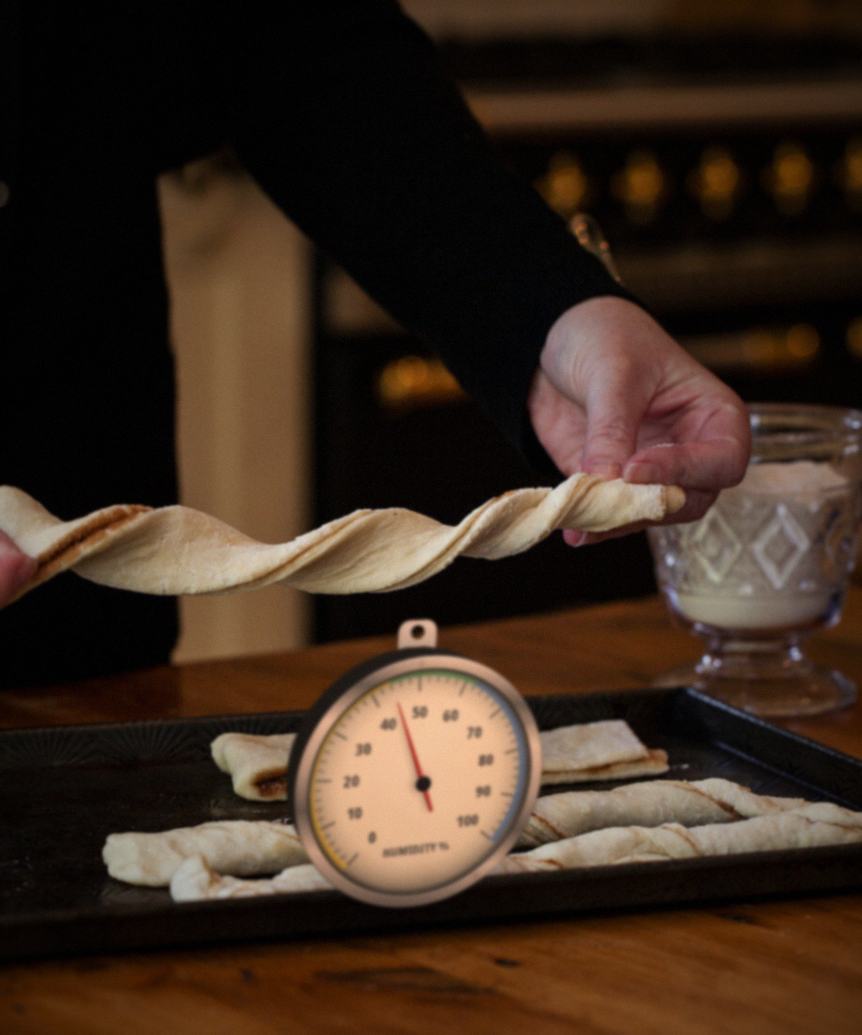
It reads **44** %
